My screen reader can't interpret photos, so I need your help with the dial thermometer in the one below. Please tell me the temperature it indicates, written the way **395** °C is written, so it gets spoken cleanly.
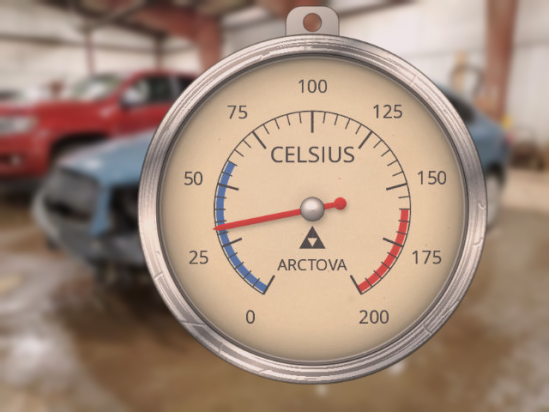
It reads **32.5** °C
